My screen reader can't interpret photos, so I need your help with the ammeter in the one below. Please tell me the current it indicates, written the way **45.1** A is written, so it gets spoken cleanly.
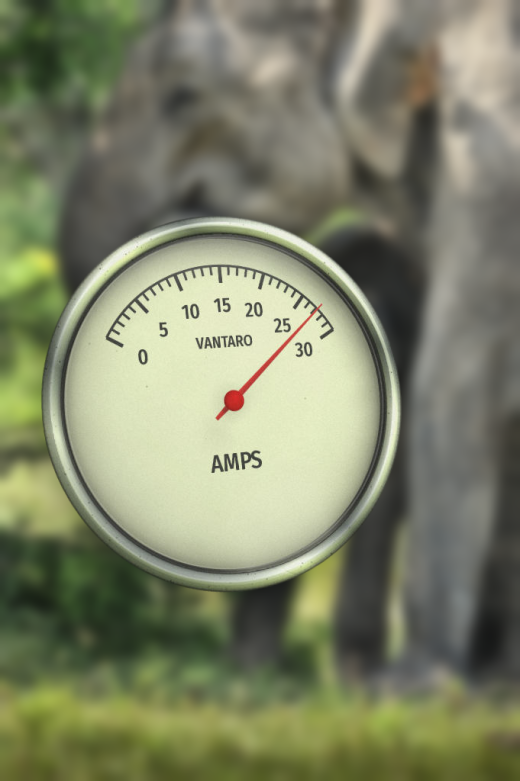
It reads **27** A
